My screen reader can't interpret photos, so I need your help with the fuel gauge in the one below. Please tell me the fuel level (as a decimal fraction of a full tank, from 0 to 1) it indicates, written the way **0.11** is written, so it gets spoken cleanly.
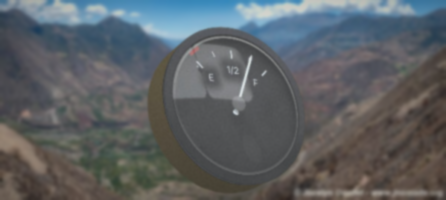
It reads **0.75**
